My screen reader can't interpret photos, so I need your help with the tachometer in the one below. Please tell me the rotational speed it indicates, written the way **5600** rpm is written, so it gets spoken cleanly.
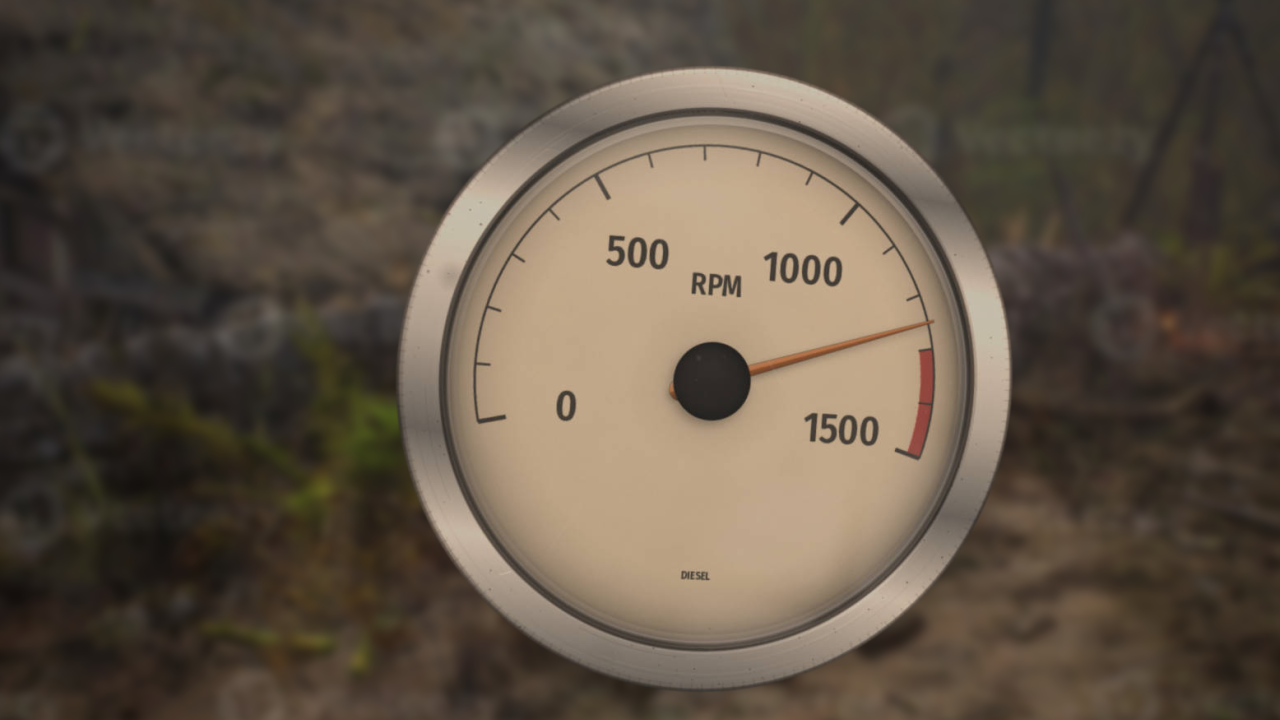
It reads **1250** rpm
